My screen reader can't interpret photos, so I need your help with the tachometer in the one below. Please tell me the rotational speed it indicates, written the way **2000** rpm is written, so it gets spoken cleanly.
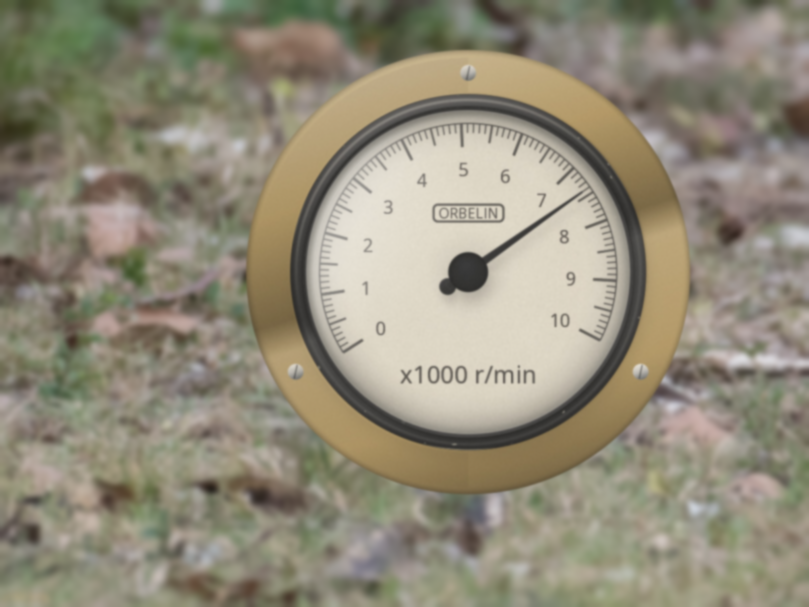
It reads **7400** rpm
